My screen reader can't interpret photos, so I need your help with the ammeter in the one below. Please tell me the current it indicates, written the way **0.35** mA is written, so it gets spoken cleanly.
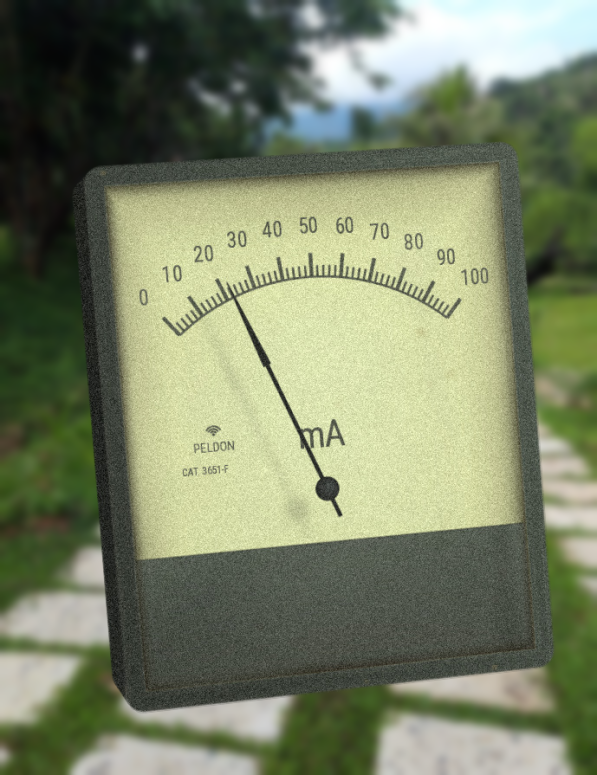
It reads **22** mA
